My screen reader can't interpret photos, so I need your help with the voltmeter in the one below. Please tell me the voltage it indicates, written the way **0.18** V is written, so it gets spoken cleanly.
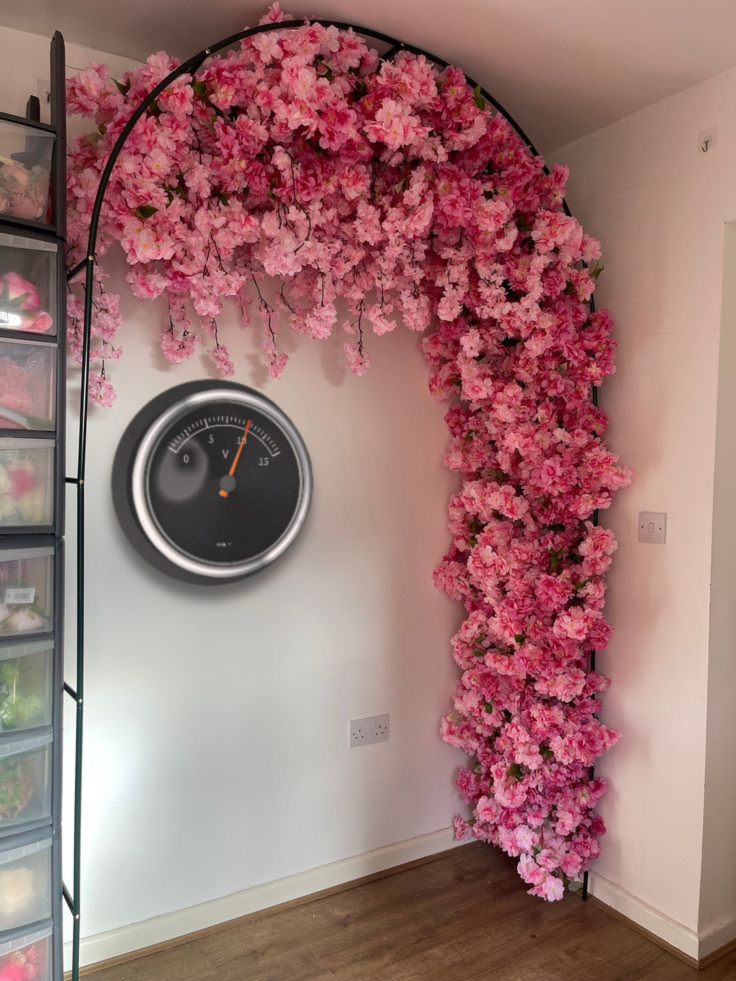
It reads **10** V
